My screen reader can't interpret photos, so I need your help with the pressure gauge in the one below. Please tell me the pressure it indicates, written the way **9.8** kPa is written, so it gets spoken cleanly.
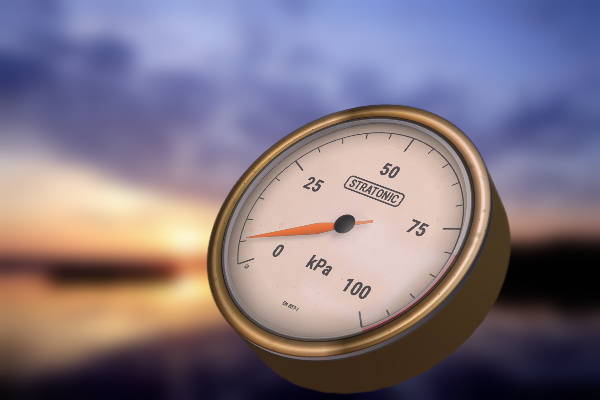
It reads **5** kPa
